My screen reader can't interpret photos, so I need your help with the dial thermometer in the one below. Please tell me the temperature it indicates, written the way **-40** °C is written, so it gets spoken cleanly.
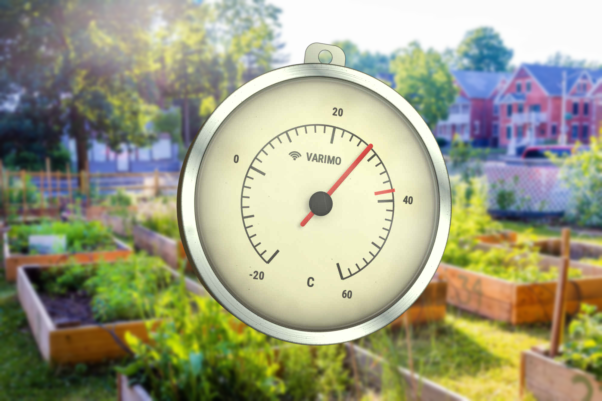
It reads **28** °C
